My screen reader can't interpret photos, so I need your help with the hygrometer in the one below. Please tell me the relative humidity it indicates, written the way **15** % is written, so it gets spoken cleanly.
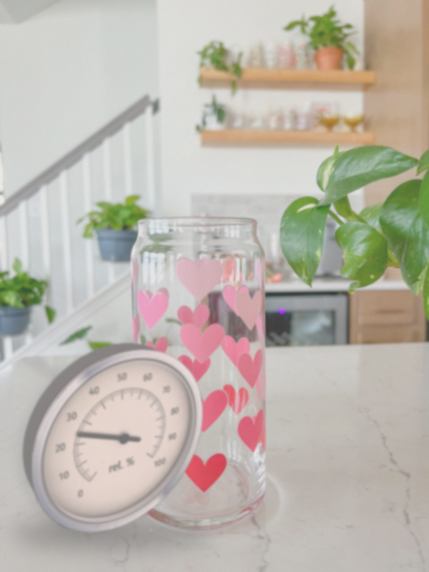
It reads **25** %
